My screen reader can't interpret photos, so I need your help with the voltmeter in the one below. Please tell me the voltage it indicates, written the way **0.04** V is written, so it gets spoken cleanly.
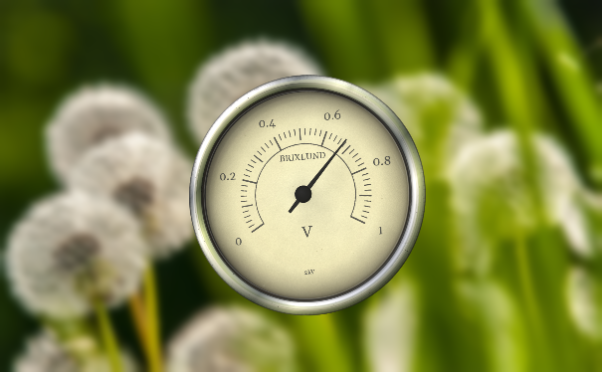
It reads **0.68** V
